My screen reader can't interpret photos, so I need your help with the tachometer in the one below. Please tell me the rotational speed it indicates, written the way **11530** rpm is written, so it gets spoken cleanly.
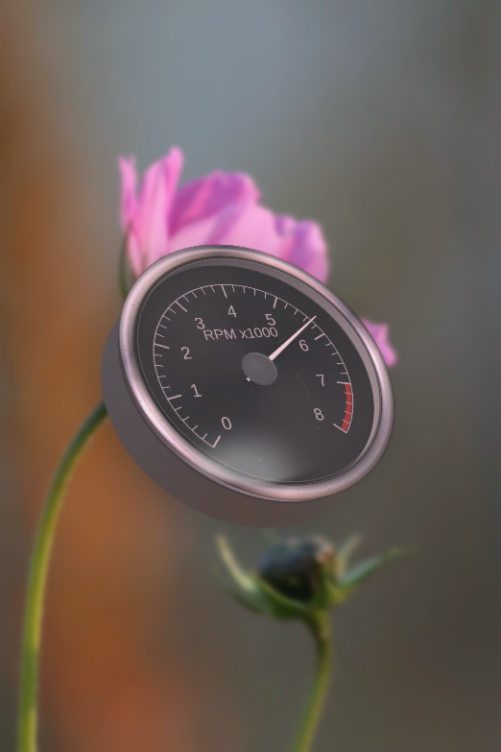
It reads **5700** rpm
